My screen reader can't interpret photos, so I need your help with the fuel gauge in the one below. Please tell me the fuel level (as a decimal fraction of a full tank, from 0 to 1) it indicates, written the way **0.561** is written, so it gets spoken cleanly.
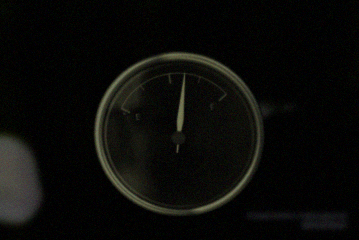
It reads **0.625**
